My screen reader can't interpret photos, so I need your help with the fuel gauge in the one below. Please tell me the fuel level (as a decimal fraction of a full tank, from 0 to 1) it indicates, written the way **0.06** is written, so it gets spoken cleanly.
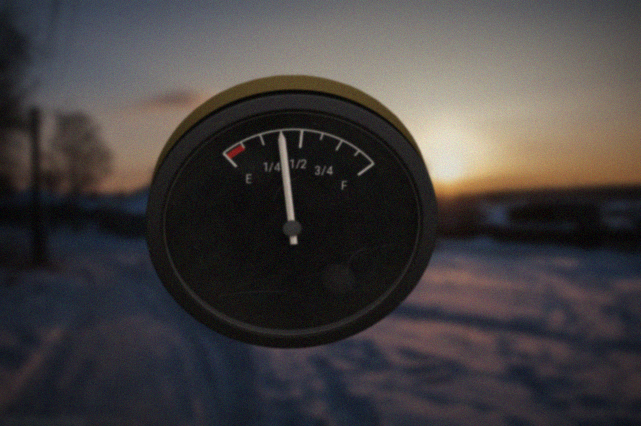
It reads **0.375**
